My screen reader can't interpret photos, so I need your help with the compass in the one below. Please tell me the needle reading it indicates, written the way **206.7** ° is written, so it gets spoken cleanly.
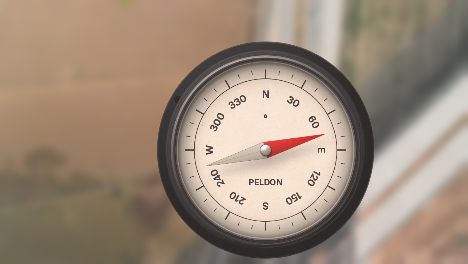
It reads **75** °
